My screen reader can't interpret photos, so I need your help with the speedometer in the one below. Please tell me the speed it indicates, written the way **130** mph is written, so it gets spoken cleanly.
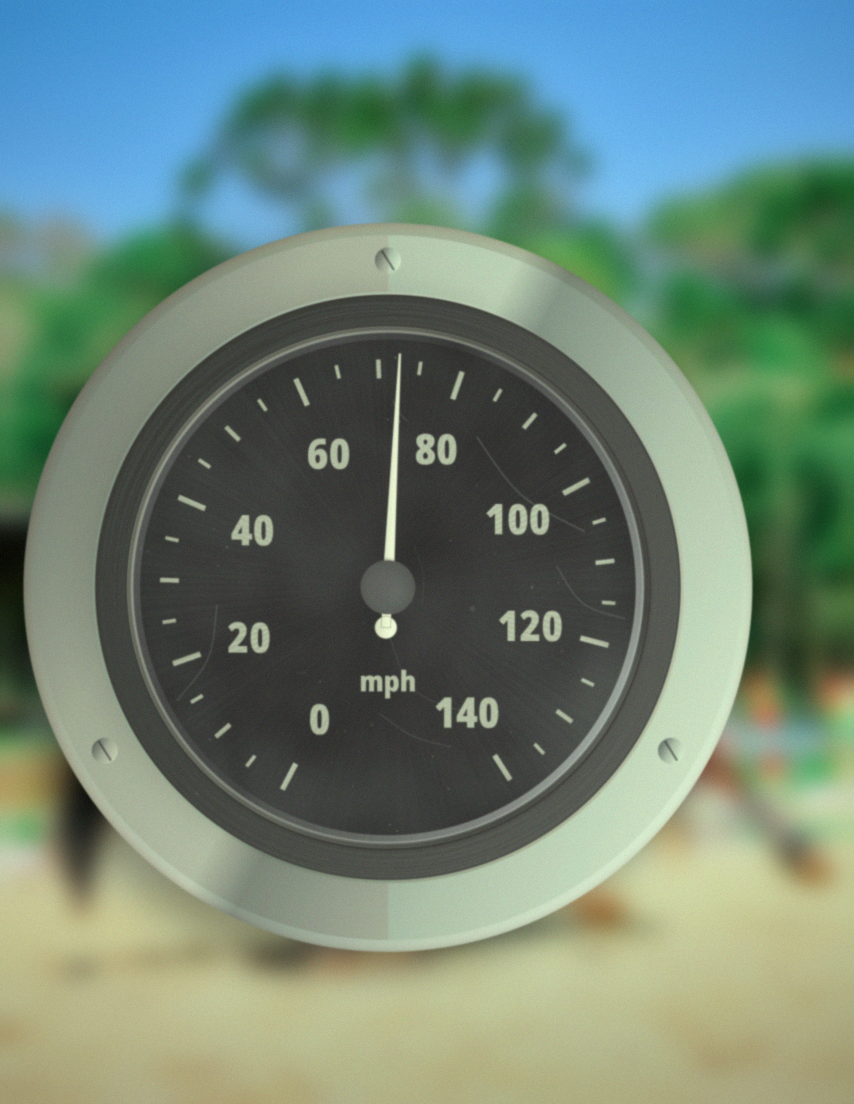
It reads **72.5** mph
